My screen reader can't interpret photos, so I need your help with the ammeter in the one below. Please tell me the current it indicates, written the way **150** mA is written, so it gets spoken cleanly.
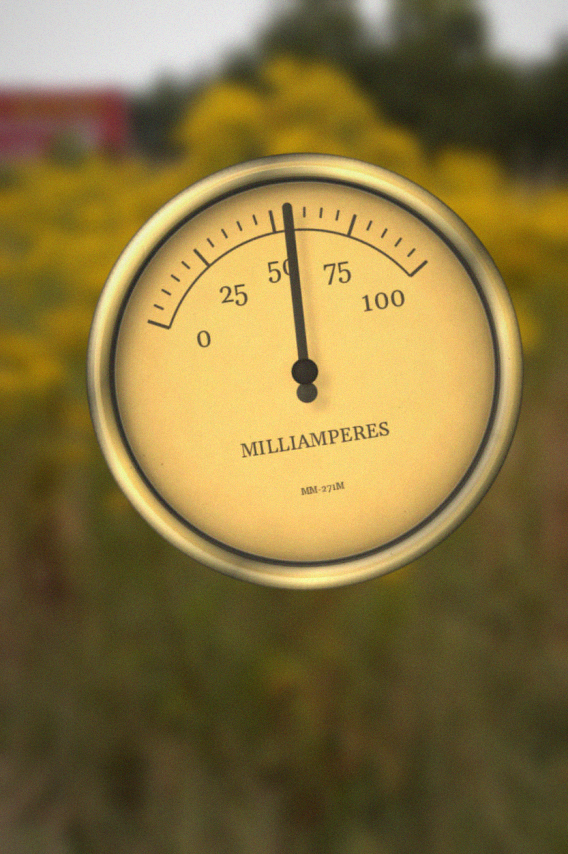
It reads **55** mA
